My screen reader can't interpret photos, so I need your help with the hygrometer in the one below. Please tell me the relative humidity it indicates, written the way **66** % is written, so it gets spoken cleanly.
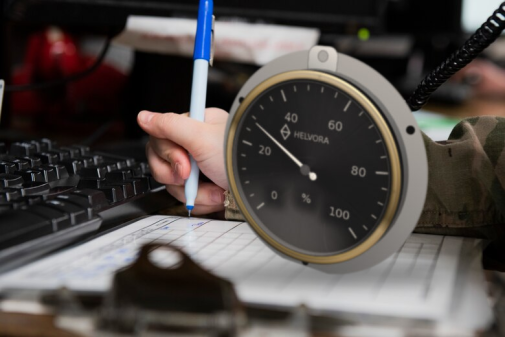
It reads **28** %
